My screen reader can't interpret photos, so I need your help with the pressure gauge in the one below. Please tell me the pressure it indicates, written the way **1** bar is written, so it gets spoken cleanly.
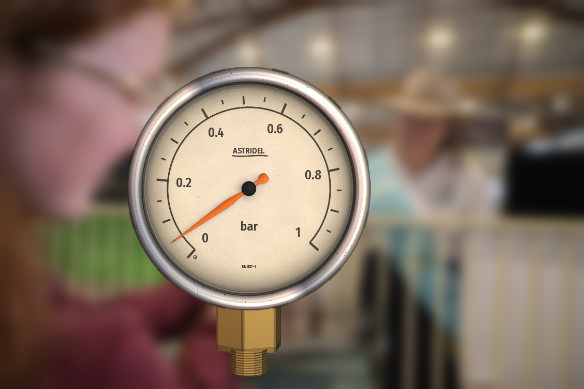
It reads **0.05** bar
